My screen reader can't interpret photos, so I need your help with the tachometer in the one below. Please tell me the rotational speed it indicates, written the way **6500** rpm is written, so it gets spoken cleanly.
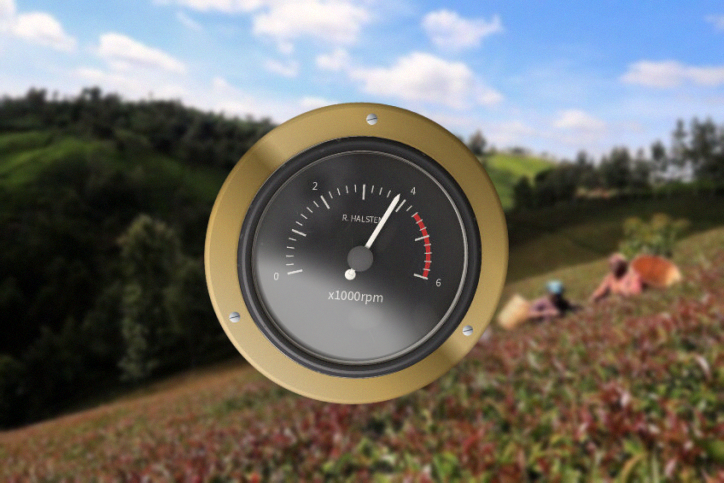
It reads **3800** rpm
